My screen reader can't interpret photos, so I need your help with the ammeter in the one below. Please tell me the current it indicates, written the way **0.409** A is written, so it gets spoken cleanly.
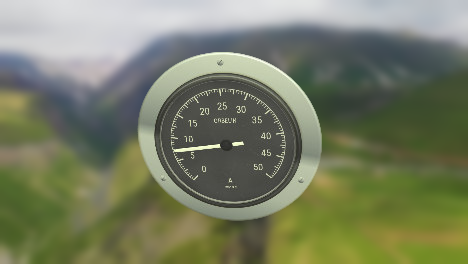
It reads **7.5** A
